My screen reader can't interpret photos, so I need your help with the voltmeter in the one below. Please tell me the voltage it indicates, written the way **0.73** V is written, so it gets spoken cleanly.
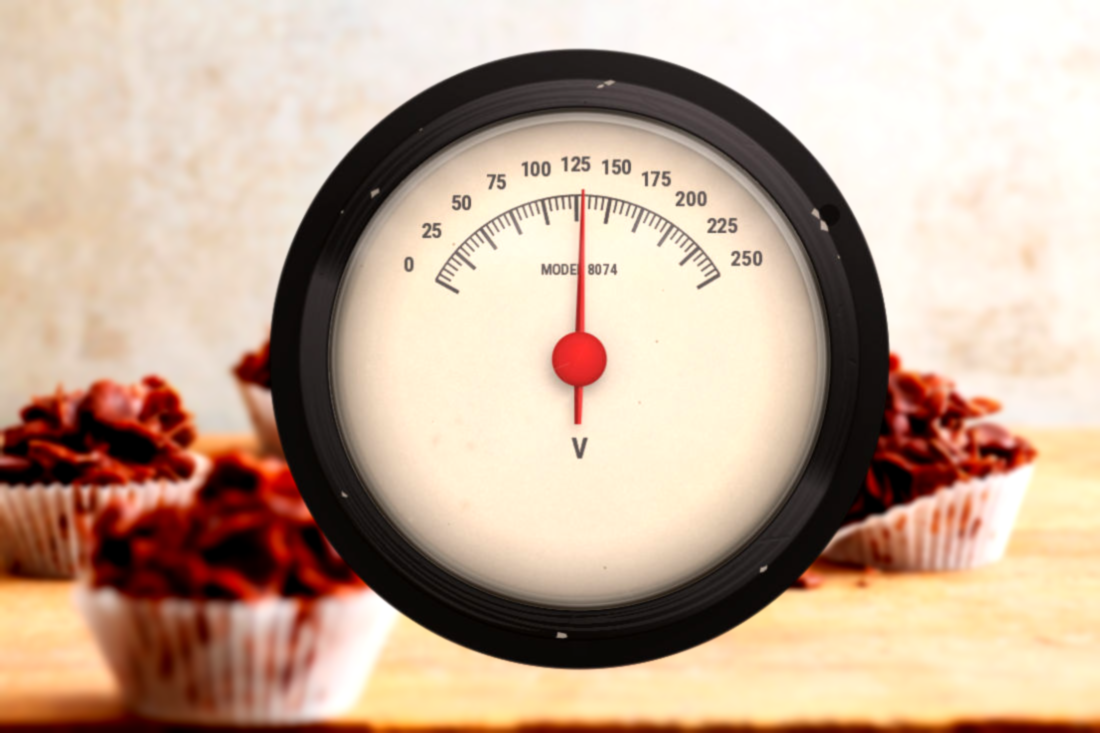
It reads **130** V
